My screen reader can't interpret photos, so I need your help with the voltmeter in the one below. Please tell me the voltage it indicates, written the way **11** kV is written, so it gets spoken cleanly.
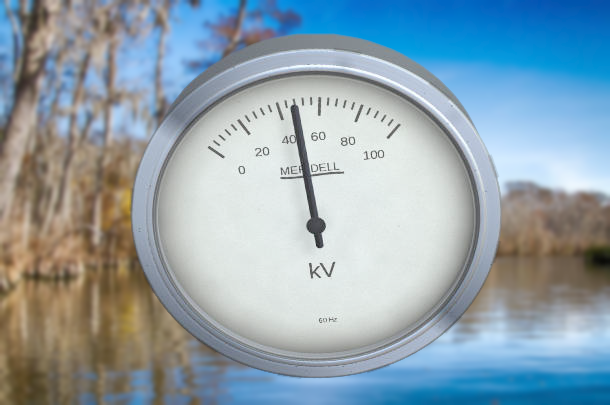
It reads **48** kV
